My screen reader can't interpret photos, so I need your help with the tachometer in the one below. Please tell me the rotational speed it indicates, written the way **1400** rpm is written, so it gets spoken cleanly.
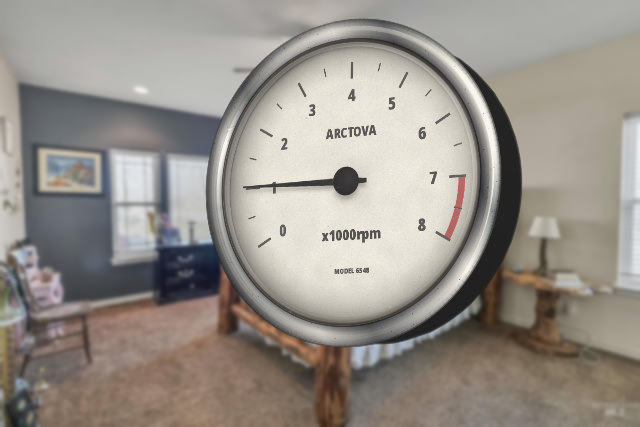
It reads **1000** rpm
